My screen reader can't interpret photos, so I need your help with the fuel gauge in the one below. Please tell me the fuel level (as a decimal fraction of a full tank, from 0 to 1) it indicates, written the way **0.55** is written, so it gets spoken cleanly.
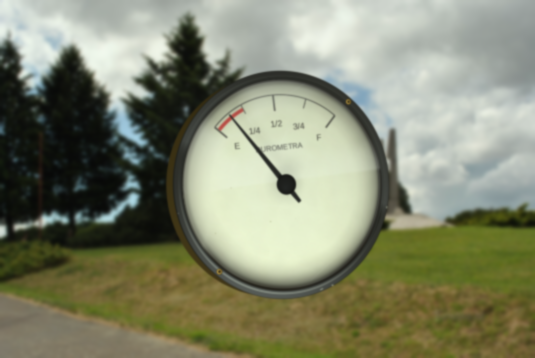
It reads **0.125**
